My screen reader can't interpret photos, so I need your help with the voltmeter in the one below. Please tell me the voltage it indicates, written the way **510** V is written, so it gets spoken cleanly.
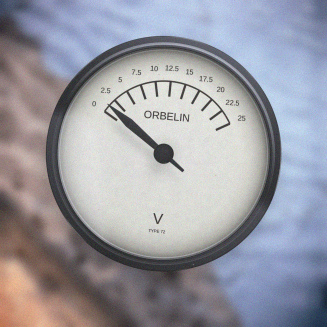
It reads **1.25** V
